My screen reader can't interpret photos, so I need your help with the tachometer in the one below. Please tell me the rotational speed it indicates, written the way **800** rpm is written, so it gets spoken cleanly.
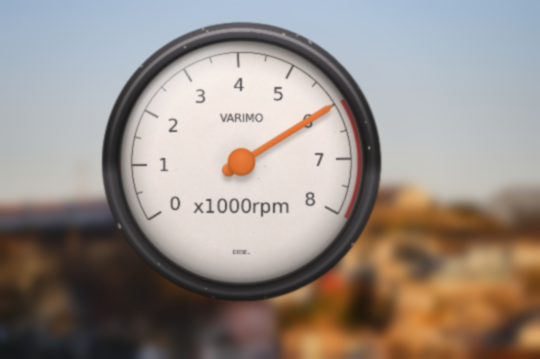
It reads **6000** rpm
